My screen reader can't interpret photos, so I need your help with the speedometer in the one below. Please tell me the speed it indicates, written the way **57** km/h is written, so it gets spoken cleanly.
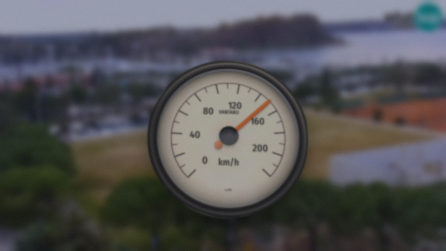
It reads **150** km/h
